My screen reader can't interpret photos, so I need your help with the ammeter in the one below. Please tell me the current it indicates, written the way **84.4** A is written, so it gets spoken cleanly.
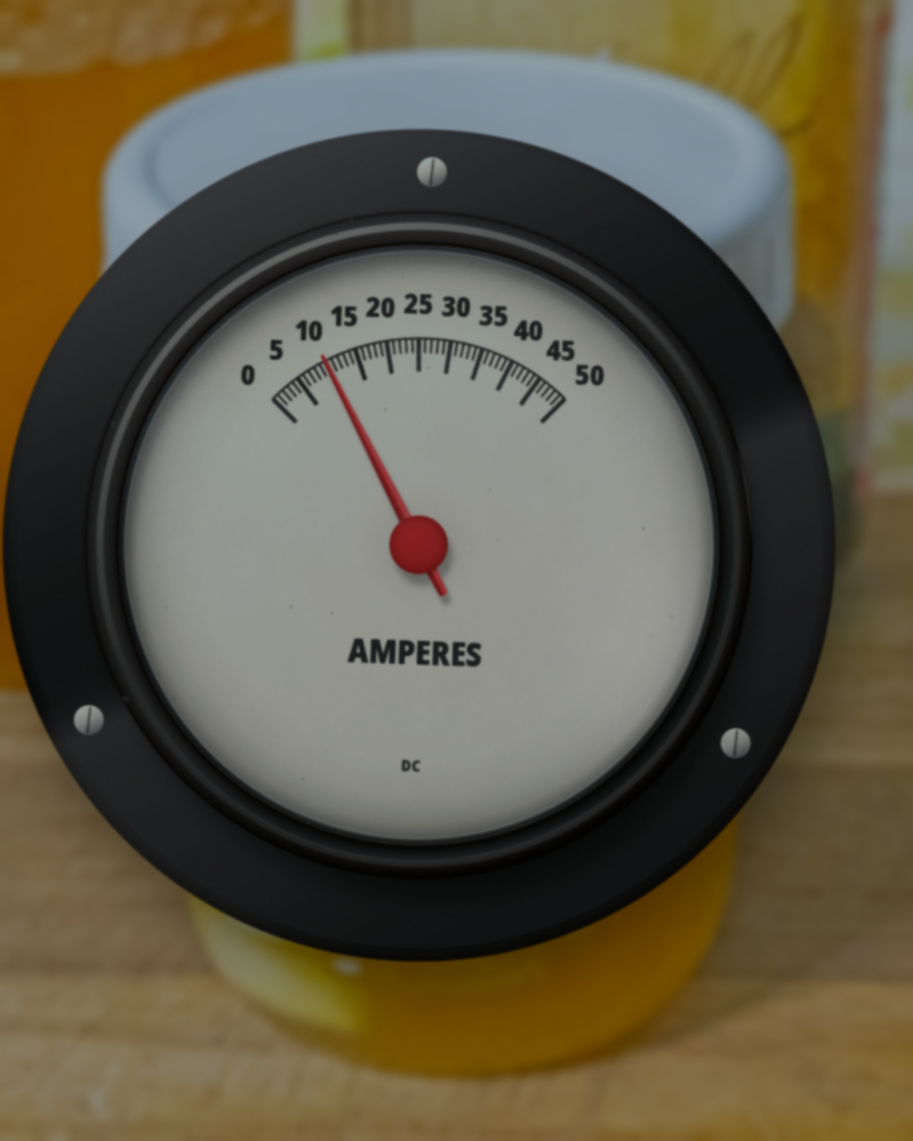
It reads **10** A
